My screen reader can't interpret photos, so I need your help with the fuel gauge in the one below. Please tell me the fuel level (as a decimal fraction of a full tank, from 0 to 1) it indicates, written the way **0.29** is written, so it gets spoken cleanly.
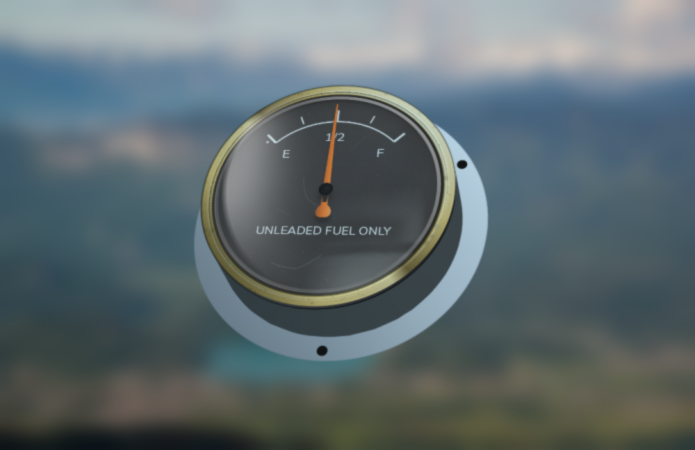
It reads **0.5**
